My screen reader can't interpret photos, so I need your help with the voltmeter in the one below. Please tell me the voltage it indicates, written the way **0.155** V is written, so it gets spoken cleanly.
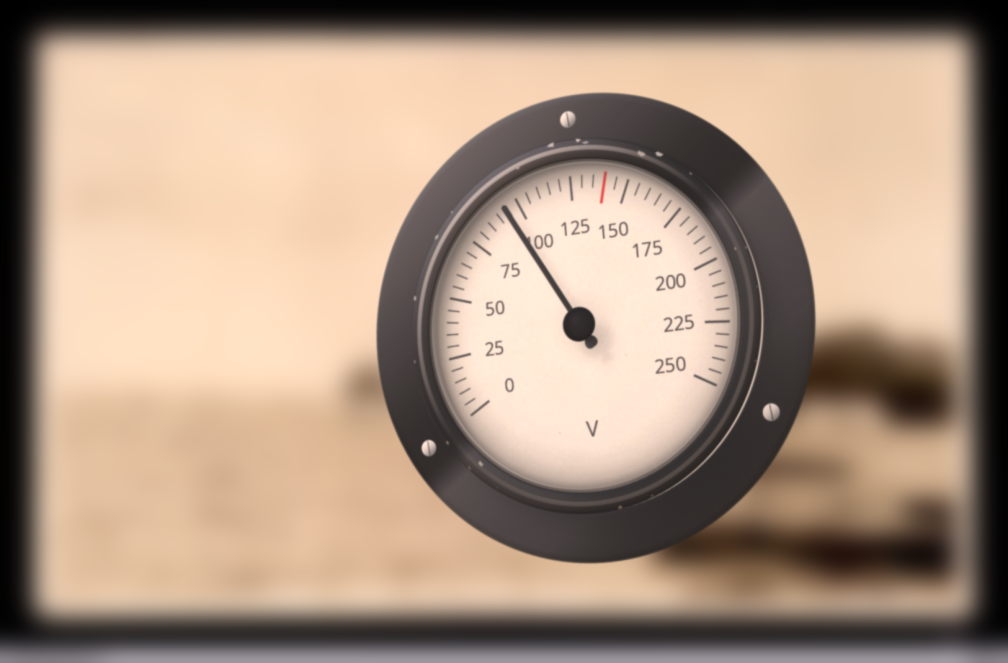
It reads **95** V
